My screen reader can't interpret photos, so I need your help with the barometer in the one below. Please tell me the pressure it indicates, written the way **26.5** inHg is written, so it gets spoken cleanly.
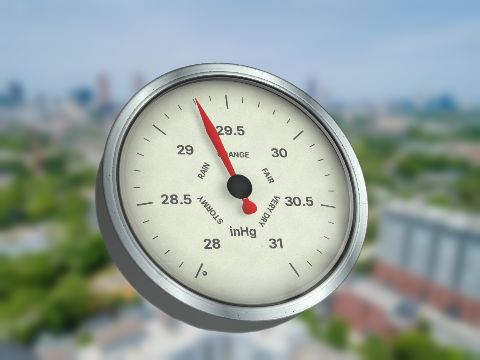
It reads **29.3** inHg
